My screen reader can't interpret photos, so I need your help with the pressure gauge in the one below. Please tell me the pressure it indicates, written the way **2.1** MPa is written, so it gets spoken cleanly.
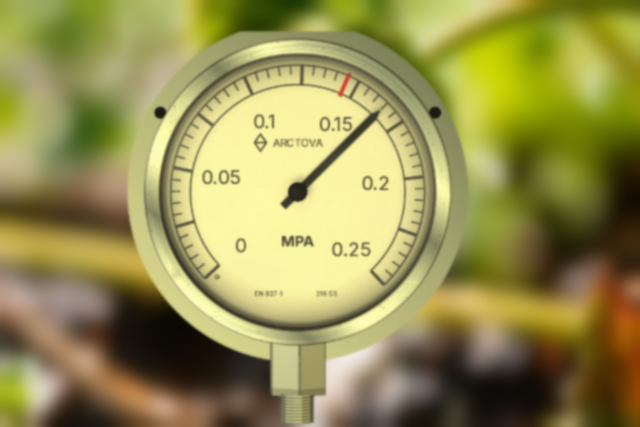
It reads **0.165** MPa
